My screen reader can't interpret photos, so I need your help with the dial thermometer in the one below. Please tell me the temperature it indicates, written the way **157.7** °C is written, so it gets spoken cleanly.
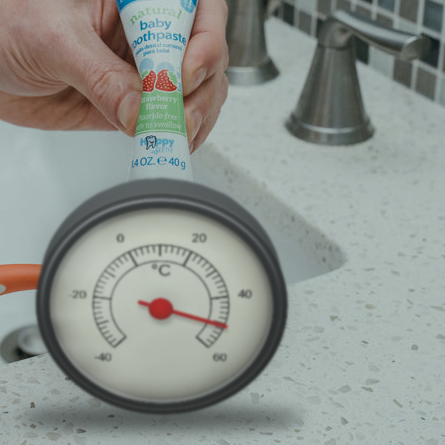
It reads **50** °C
